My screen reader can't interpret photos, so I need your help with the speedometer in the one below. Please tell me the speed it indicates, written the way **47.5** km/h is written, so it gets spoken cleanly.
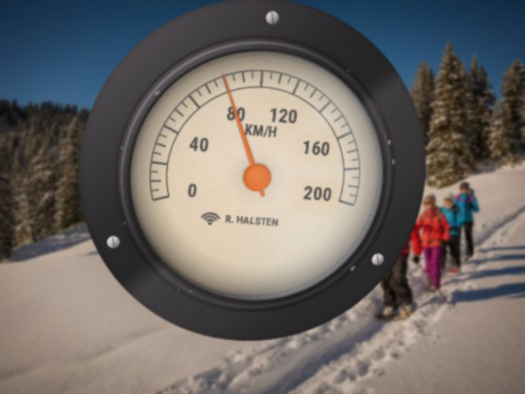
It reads **80** km/h
